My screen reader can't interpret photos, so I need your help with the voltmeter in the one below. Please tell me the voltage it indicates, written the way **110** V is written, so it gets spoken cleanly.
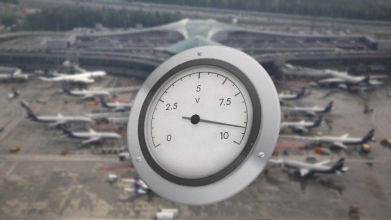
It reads **9.25** V
